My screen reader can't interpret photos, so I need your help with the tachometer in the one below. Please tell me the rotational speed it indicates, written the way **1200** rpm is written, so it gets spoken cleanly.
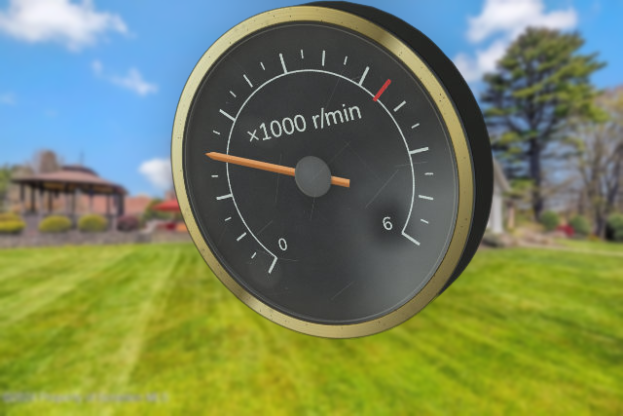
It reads **1500** rpm
